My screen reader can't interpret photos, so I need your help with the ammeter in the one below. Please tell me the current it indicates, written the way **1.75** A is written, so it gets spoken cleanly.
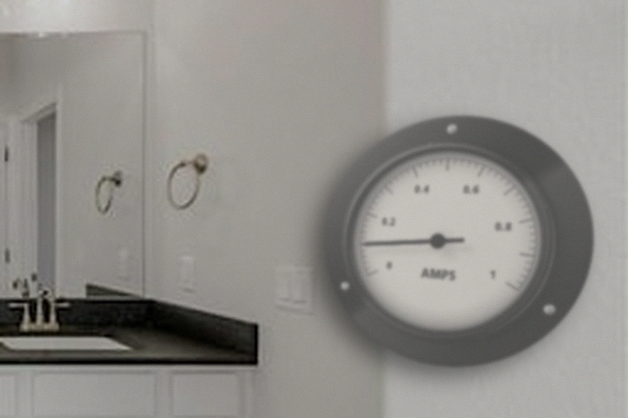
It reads **0.1** A
